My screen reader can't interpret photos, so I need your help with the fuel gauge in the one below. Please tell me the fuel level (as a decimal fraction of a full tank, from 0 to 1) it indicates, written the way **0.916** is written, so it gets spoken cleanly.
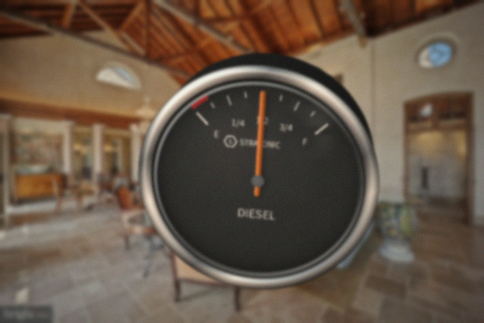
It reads **0.5**
